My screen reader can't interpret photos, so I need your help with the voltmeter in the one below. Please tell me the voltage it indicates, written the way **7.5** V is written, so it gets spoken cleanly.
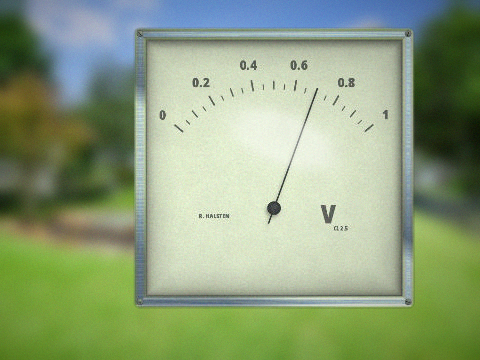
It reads **0.7** V
